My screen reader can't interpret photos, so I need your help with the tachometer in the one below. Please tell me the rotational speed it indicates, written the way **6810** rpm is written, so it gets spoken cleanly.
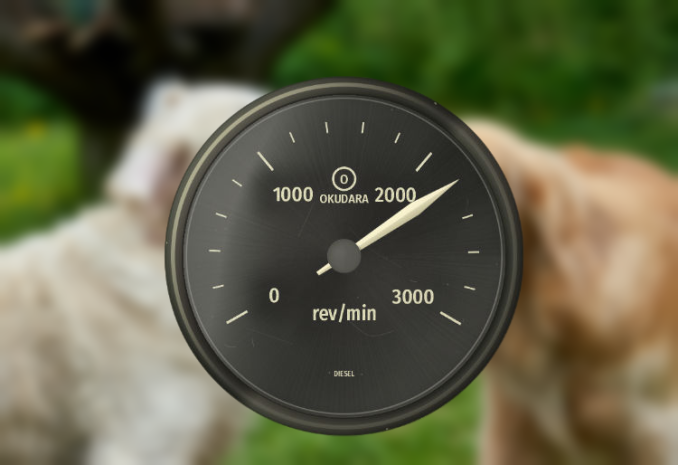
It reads **2200** rpm
